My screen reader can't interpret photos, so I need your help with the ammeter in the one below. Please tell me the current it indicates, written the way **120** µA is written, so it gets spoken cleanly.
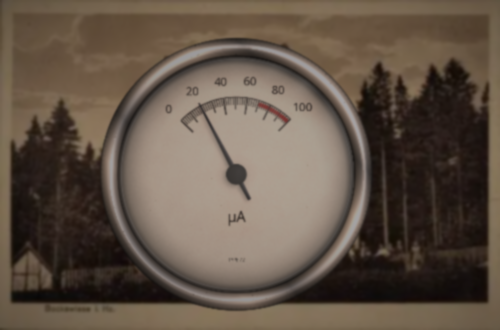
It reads **20** µA
